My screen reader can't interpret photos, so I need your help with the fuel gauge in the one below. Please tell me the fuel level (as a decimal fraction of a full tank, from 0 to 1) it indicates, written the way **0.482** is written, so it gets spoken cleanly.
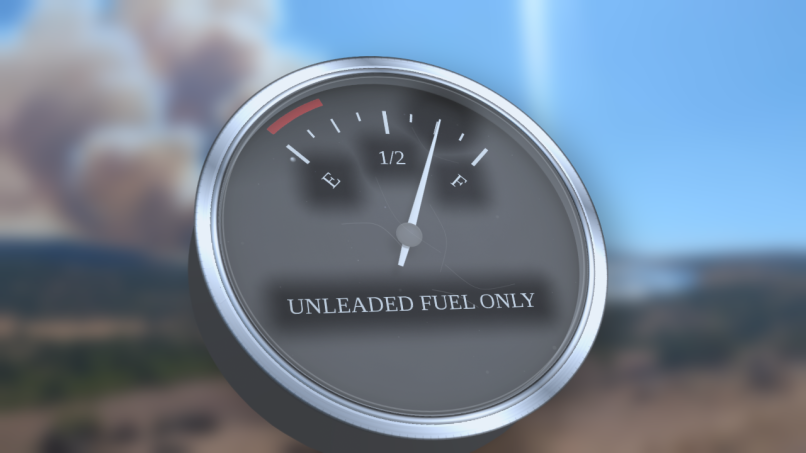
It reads **0.75**
